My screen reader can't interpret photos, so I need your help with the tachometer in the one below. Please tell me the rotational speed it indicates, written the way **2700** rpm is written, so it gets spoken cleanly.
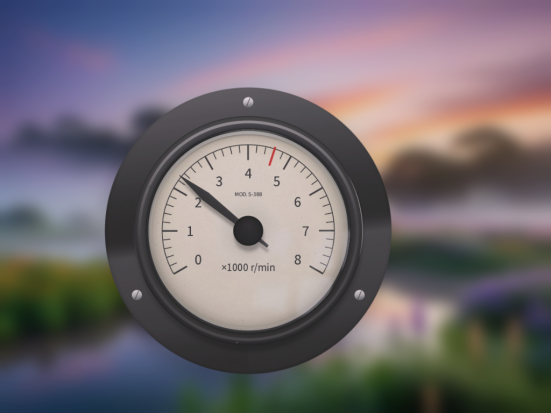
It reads **2300** rpm
